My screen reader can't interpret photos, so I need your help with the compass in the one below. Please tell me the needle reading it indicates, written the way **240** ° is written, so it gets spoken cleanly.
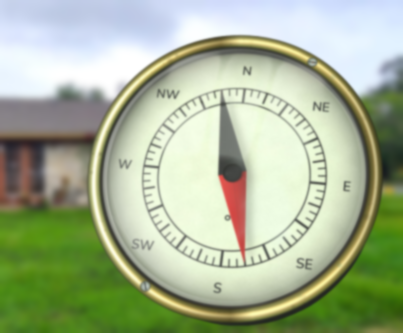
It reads **165** °
